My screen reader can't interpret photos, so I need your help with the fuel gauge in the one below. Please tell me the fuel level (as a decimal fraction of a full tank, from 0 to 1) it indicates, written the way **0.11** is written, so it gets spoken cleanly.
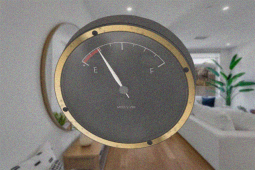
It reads **0.25**
